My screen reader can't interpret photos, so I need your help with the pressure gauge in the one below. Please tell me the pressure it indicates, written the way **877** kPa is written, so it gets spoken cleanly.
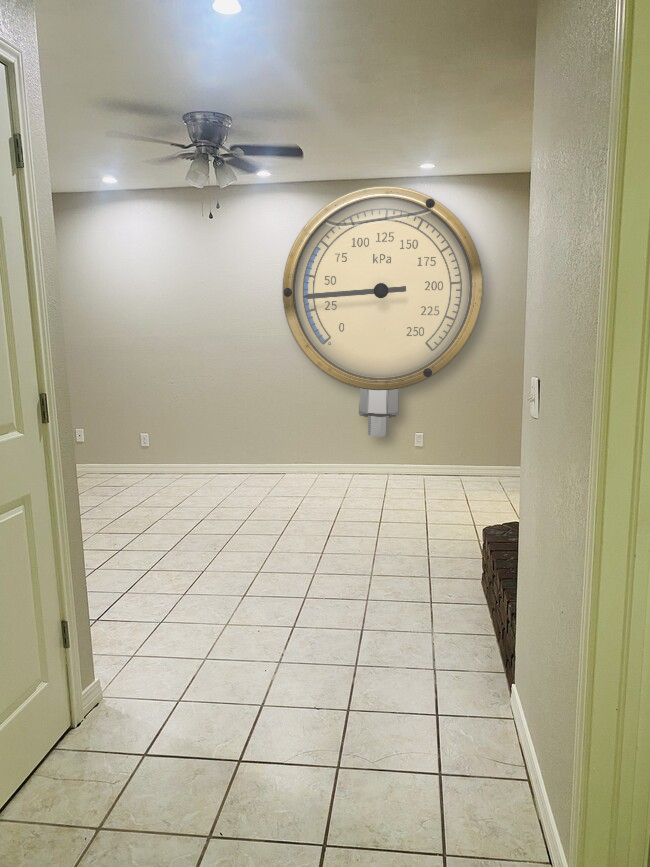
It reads **35** kPa
